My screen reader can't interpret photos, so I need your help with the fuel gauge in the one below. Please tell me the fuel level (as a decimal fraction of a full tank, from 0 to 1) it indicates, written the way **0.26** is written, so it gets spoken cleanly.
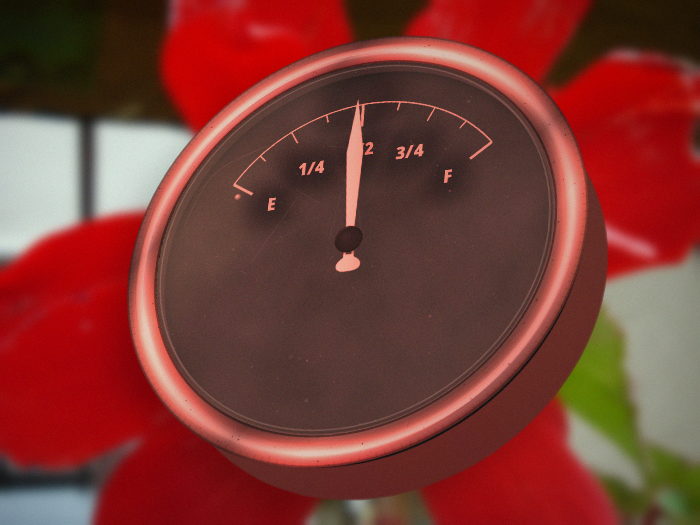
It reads **0.5**
